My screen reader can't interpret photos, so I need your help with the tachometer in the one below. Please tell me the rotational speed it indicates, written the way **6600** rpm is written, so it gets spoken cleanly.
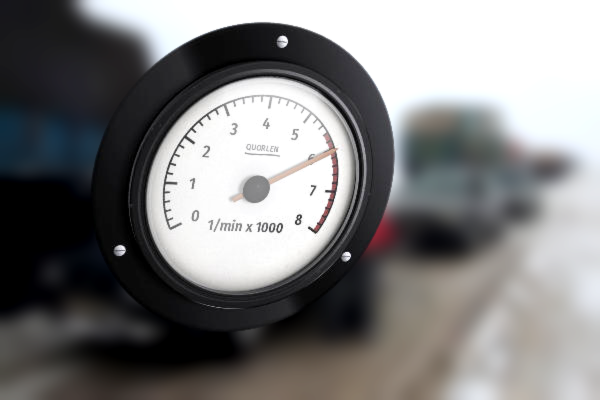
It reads **6000** rpm
